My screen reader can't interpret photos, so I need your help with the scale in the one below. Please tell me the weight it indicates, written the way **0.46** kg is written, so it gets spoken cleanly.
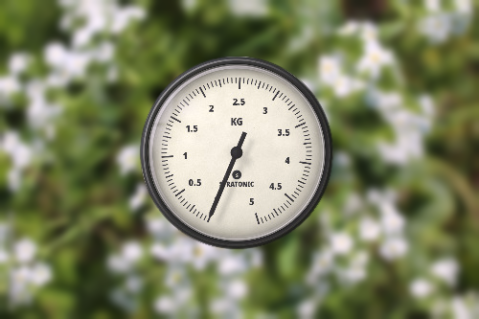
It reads **0** kg
